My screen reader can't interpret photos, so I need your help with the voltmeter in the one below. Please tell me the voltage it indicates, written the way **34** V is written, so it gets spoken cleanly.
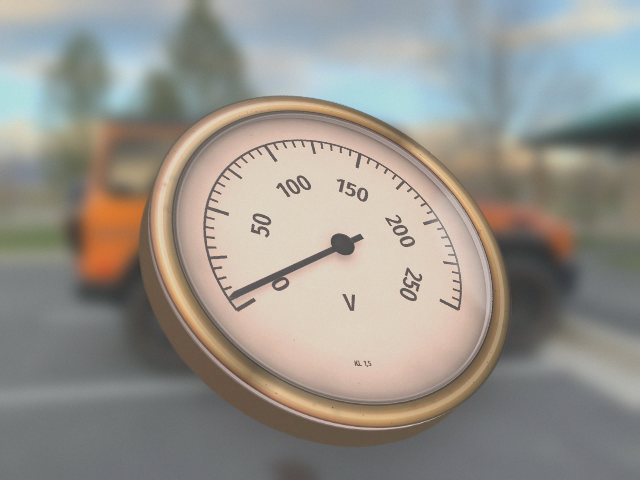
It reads **5** V
